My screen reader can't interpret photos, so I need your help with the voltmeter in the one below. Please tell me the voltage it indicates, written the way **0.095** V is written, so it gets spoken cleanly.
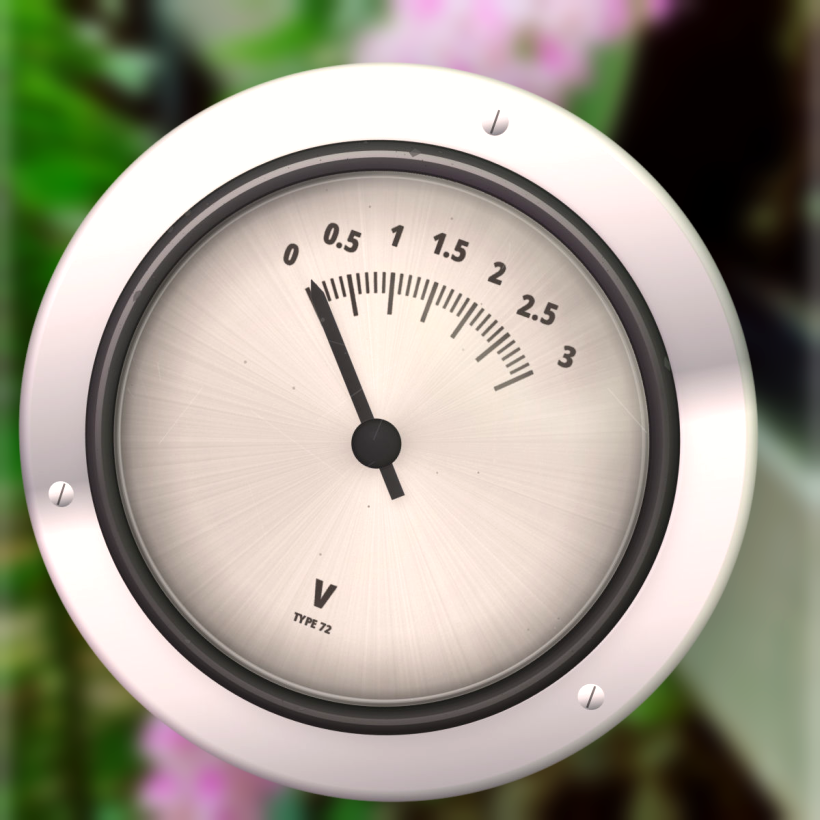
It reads **0.1** V
